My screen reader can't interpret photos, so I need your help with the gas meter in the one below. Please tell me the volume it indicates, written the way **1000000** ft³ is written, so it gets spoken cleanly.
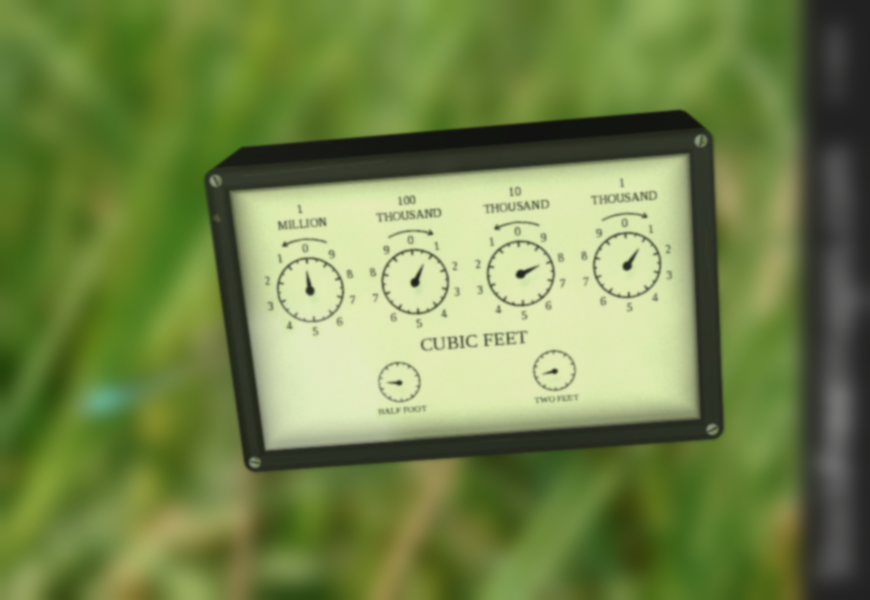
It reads **8100** ft³
